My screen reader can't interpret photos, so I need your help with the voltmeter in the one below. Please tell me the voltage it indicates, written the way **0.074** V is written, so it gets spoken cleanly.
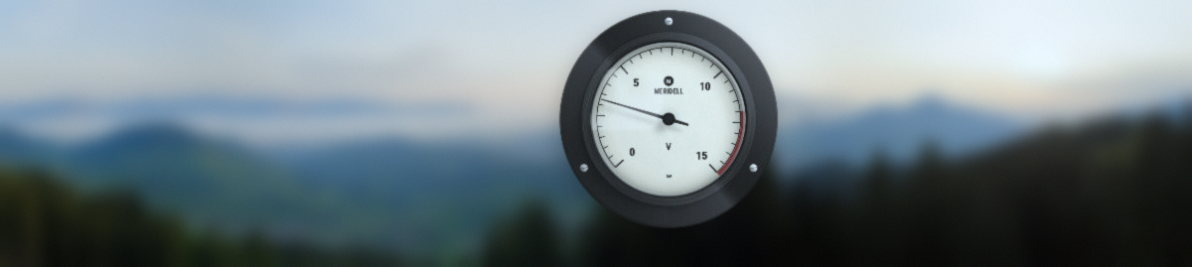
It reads **3.25** V
